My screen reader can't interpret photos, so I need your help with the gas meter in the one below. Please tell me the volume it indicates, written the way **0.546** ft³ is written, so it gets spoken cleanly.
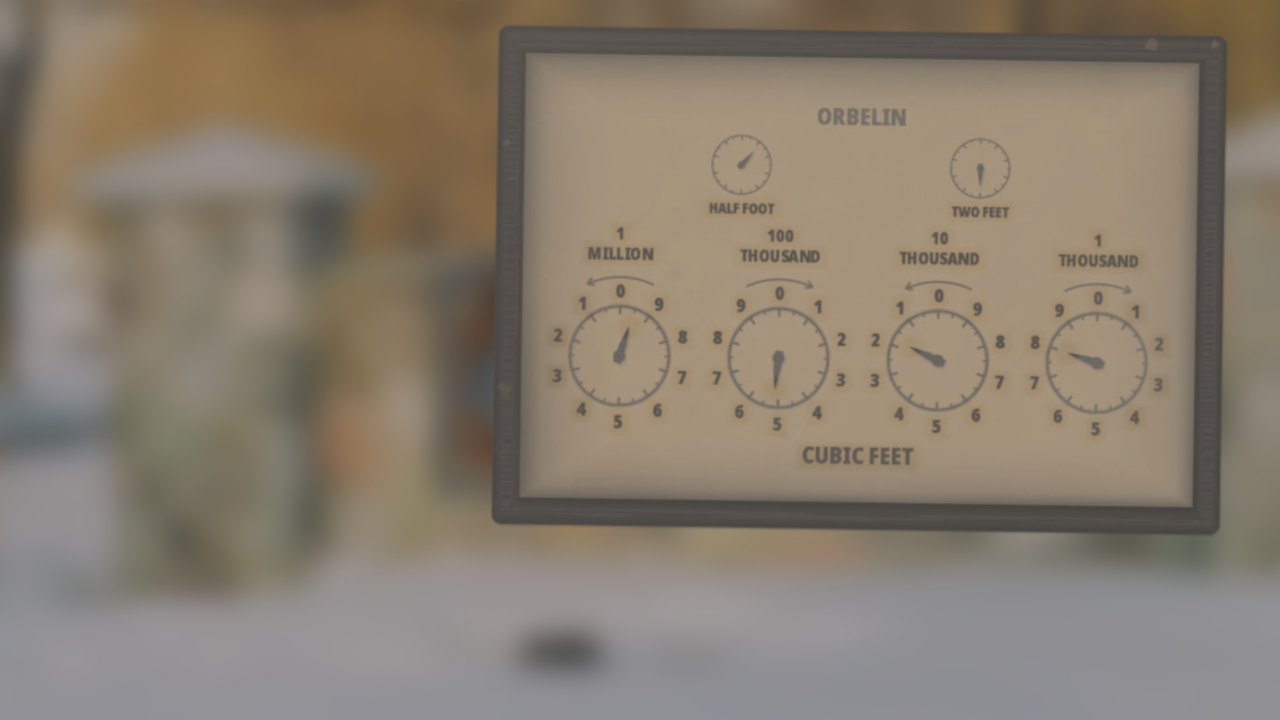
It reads **951800** ft³
